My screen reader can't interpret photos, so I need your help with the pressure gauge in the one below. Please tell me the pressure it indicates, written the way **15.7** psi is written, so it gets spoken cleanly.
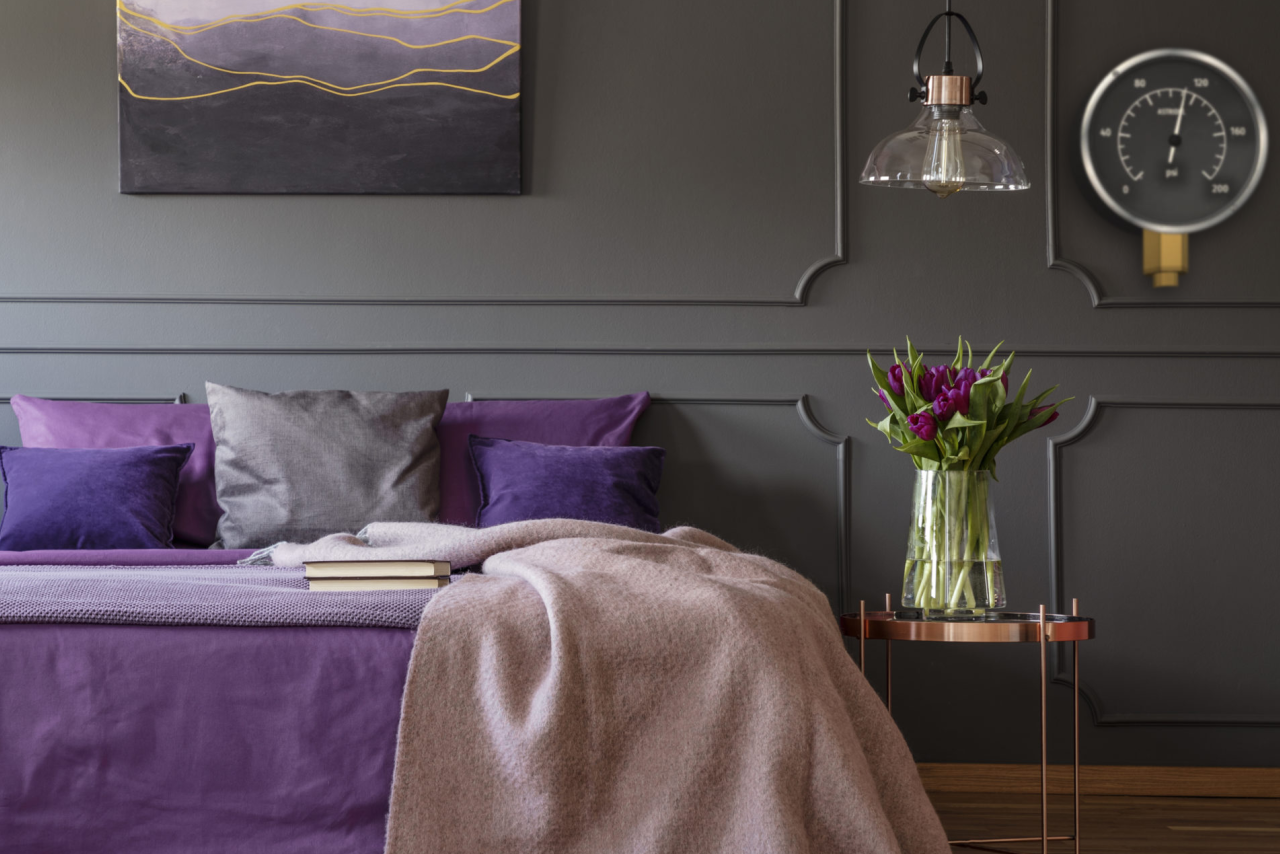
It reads **110** psi
